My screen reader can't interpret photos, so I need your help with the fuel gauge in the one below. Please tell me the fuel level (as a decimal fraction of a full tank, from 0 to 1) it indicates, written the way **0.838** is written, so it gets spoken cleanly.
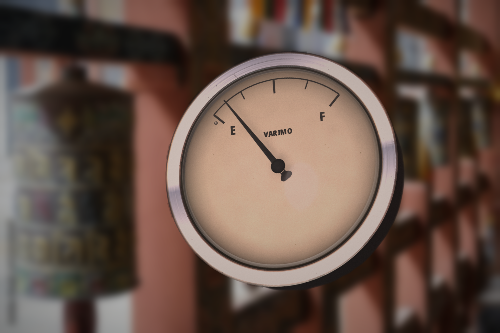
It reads **0.125**
